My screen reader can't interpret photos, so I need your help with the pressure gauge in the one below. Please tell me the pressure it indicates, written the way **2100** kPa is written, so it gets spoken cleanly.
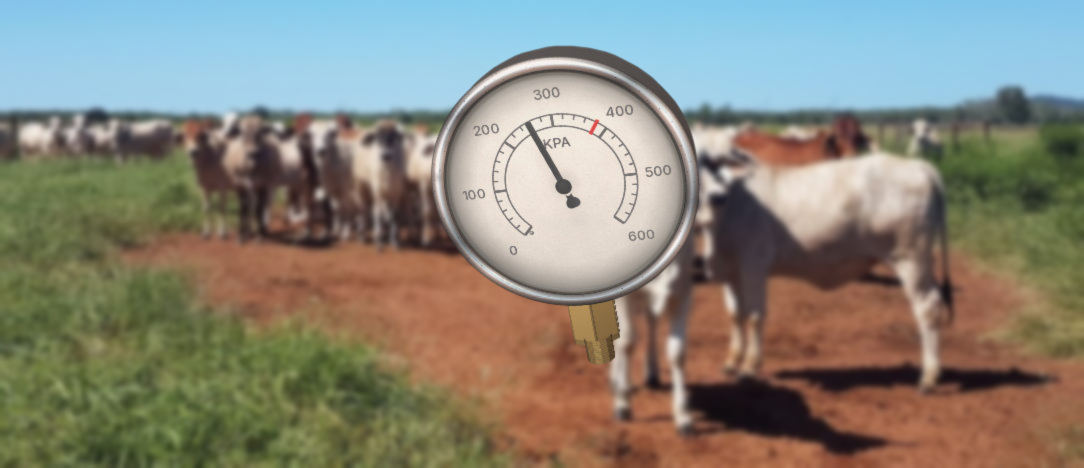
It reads **260** kPa
